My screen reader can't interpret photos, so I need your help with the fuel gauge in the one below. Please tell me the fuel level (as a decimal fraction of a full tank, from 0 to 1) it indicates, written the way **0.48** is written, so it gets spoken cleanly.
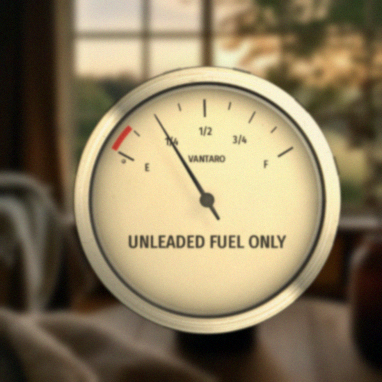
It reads **0.25**
